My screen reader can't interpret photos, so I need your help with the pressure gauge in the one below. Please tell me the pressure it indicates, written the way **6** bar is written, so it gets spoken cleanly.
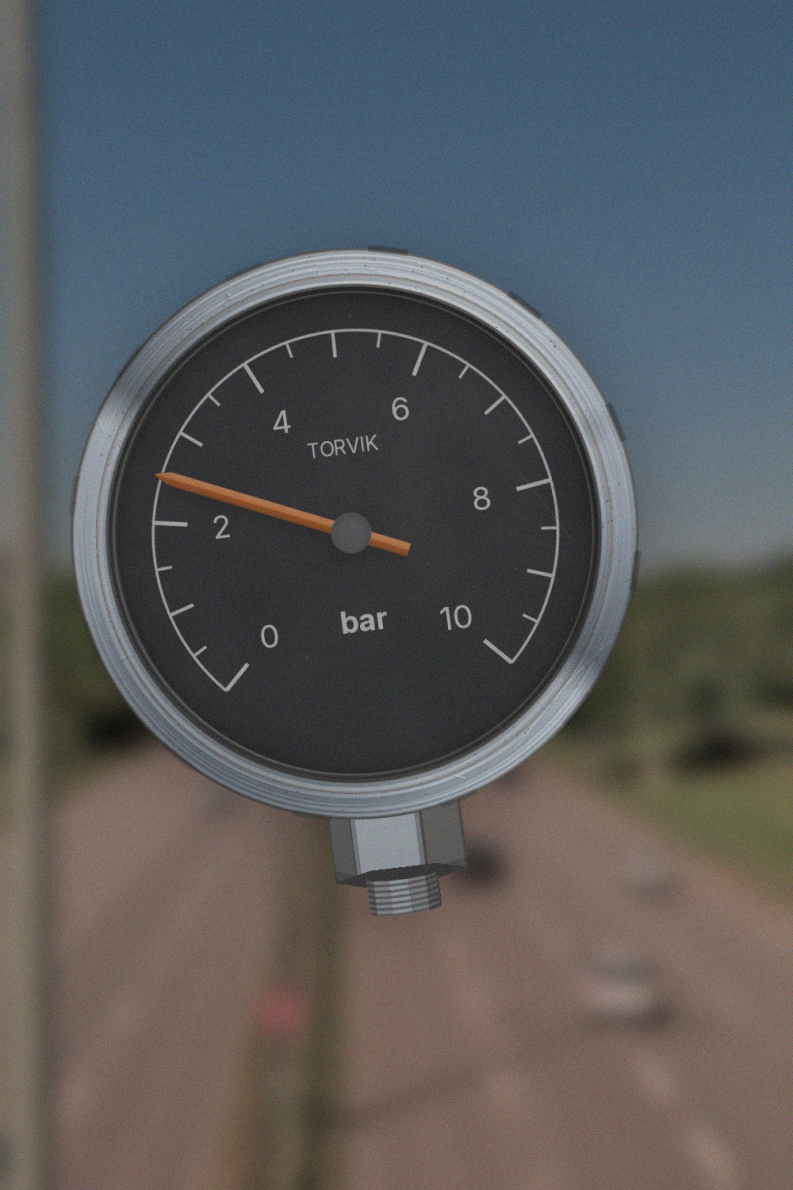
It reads **2.5** bar
